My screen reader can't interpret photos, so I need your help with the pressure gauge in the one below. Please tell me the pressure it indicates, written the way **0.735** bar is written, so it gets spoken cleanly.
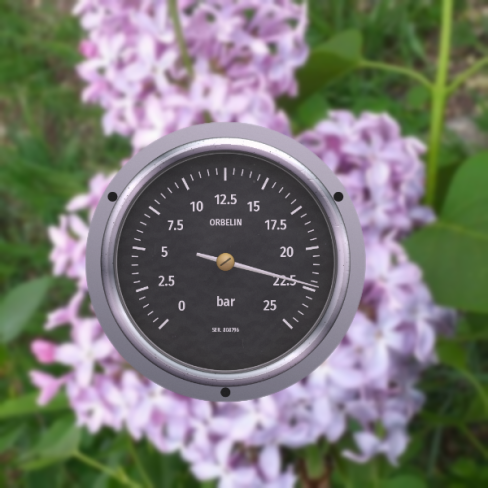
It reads **22.25** bar
